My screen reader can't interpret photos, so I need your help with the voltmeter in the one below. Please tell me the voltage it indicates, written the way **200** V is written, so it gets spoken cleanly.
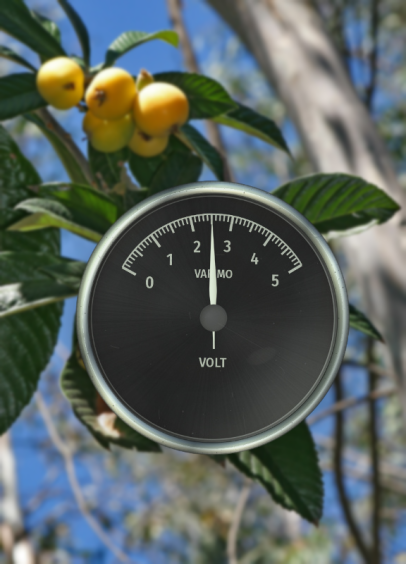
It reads **2.5** V
